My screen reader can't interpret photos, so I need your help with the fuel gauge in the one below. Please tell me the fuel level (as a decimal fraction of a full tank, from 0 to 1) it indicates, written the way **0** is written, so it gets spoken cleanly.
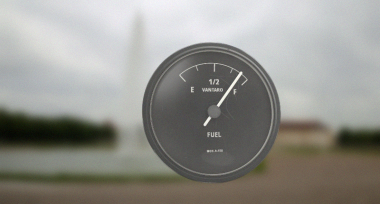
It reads **0.875**
